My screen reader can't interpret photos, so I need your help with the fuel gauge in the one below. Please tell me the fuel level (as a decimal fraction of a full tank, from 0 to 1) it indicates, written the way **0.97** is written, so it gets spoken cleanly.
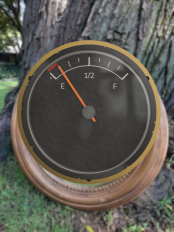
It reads **0.125**
